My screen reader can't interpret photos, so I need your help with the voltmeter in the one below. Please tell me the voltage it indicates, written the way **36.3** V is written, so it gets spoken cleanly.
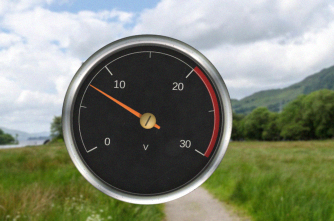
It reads **7.5** V
